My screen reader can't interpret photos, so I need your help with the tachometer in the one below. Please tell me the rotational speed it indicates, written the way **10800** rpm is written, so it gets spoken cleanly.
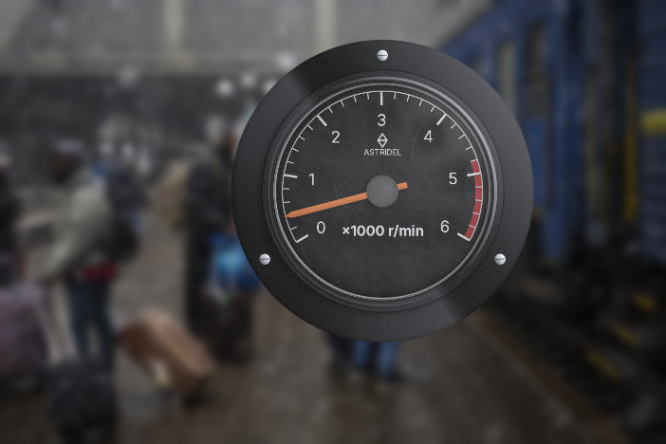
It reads **400** rpm
